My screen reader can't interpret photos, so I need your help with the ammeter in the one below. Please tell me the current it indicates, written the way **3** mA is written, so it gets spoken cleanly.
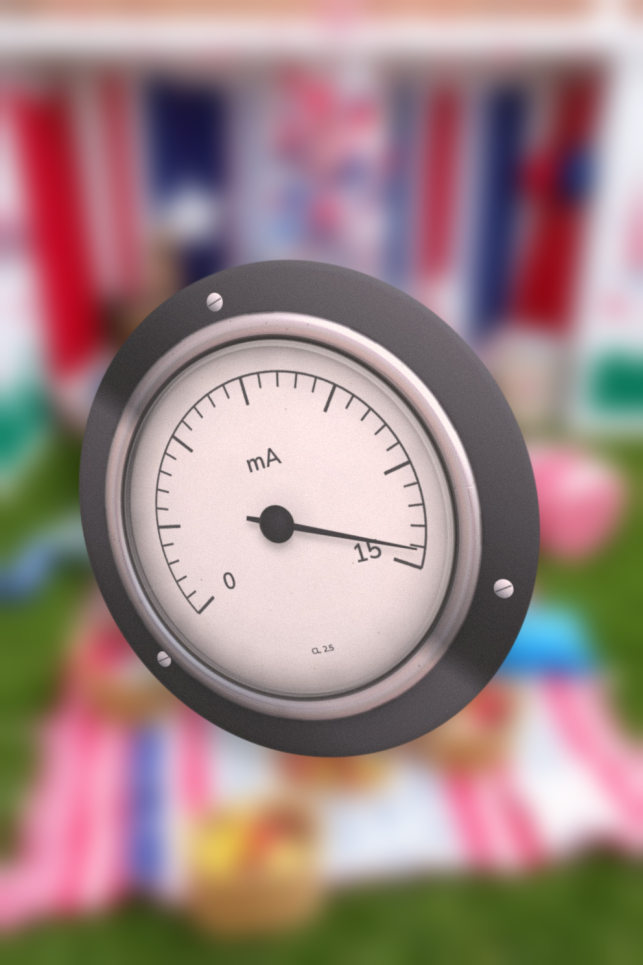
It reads **14.5** mA
